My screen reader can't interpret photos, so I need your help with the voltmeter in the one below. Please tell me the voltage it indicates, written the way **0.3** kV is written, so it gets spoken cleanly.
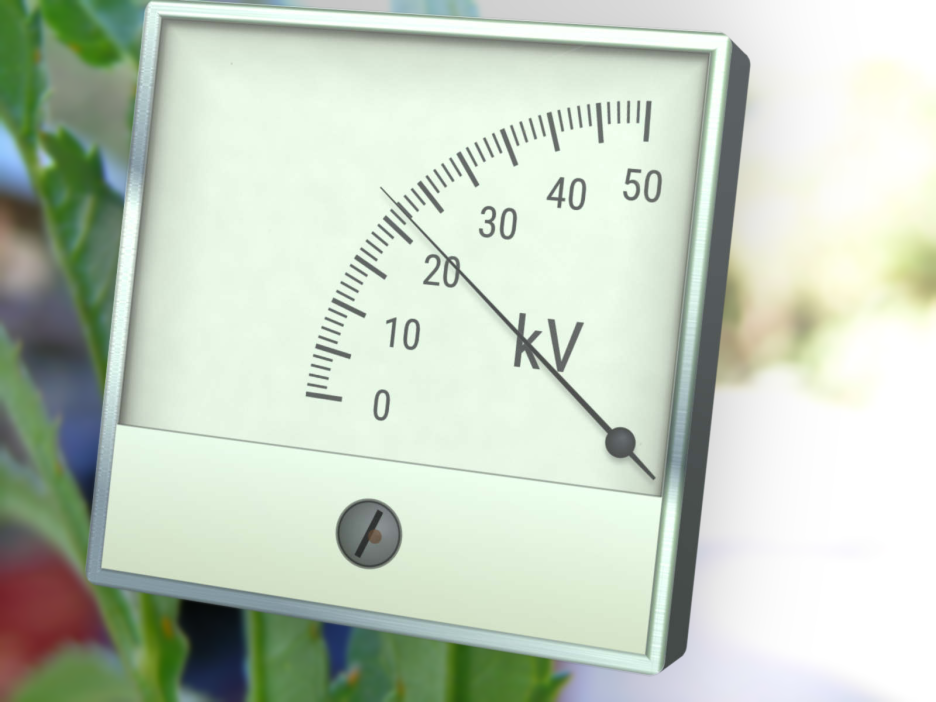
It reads **22** kV
